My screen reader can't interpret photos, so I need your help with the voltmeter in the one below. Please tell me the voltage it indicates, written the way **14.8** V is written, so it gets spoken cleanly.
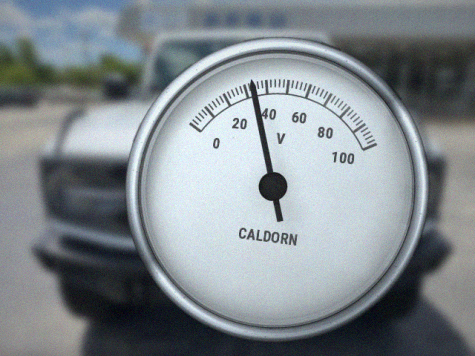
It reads **34** V
